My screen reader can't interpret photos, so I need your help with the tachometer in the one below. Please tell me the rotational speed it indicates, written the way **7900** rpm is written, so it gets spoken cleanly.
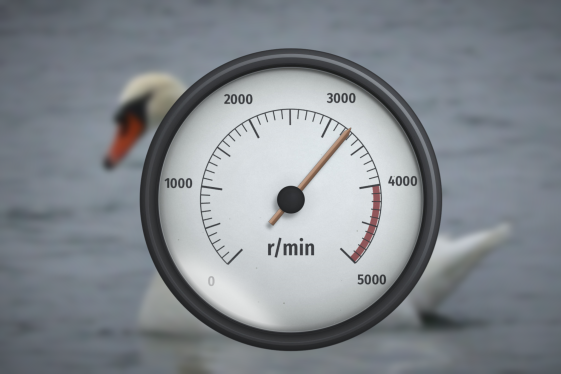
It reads **3250** rpm
